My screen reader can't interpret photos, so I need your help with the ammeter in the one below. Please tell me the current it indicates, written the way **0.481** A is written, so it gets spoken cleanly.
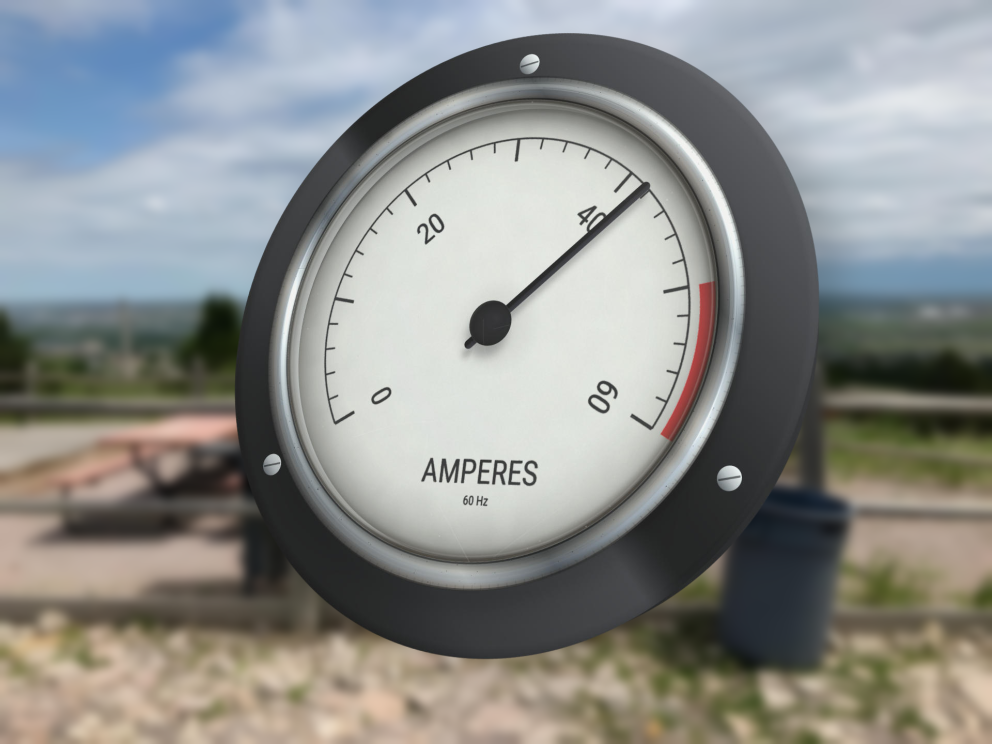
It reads **42** A
